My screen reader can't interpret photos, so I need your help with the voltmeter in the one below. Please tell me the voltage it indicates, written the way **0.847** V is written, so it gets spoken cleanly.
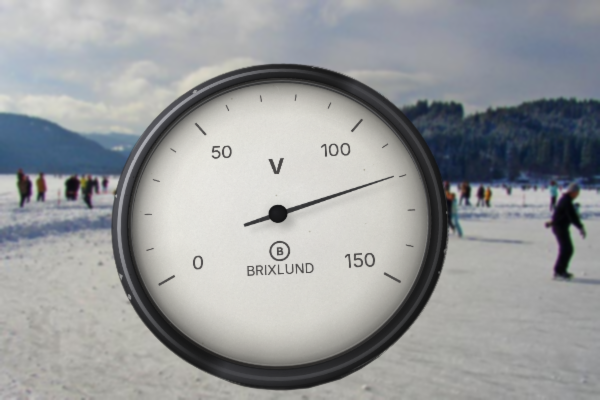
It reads **120** V
